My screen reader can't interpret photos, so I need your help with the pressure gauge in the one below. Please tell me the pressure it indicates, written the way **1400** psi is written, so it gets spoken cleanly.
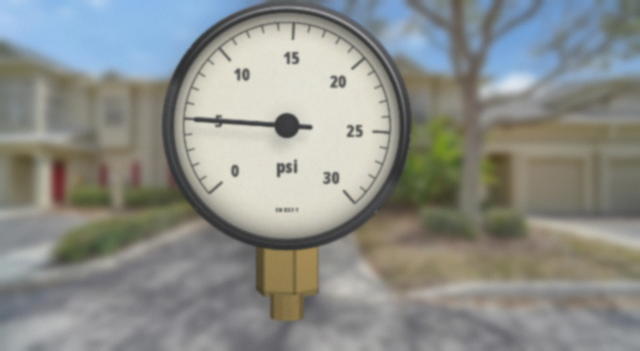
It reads **5** psi
